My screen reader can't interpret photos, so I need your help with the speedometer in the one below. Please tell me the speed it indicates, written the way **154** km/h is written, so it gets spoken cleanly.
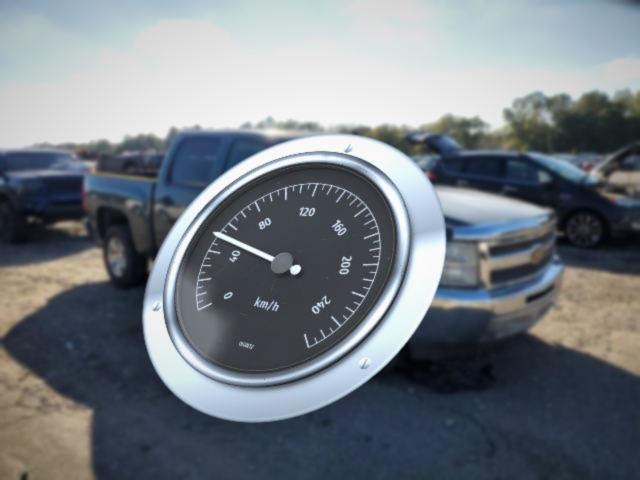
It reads **50** km/h
